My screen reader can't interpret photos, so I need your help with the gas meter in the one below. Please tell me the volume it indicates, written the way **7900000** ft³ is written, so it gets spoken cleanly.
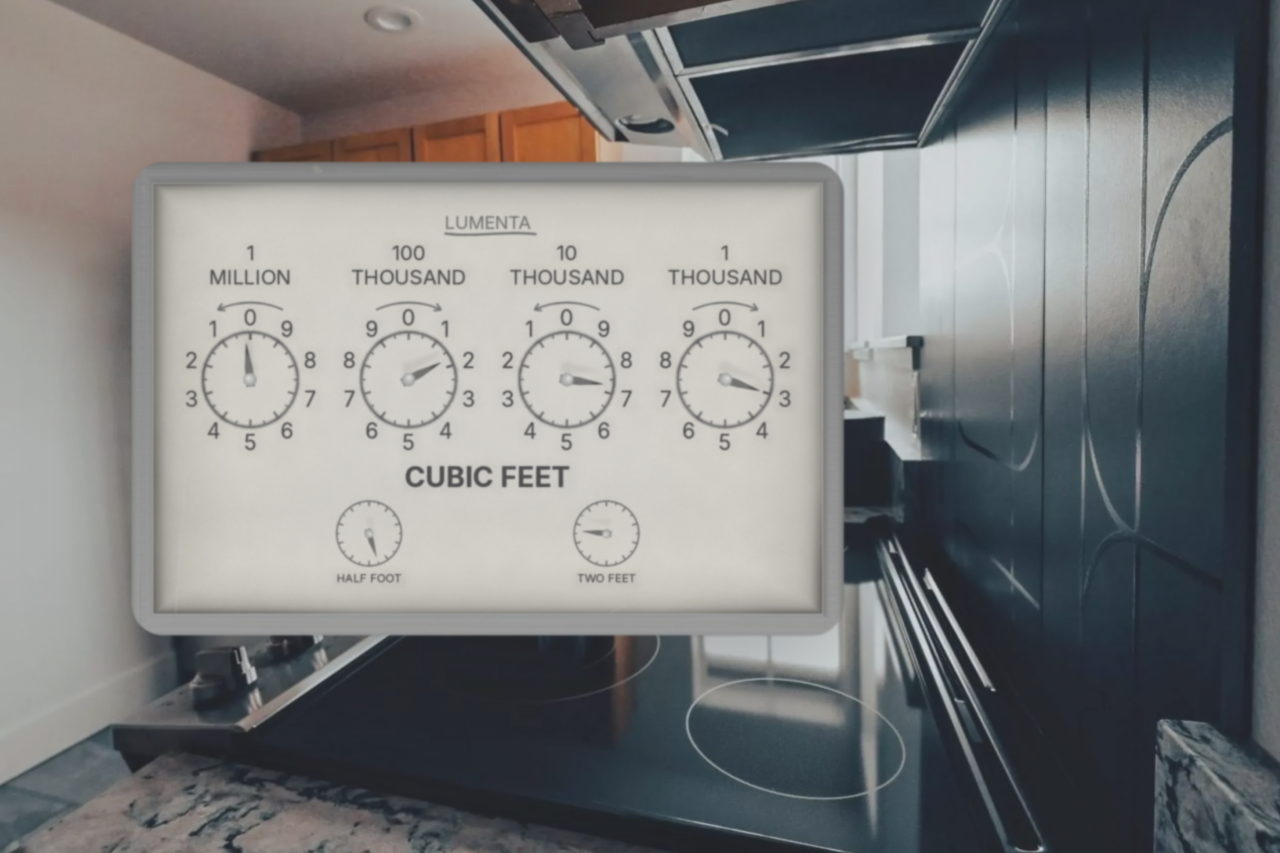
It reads **17300** ft³
